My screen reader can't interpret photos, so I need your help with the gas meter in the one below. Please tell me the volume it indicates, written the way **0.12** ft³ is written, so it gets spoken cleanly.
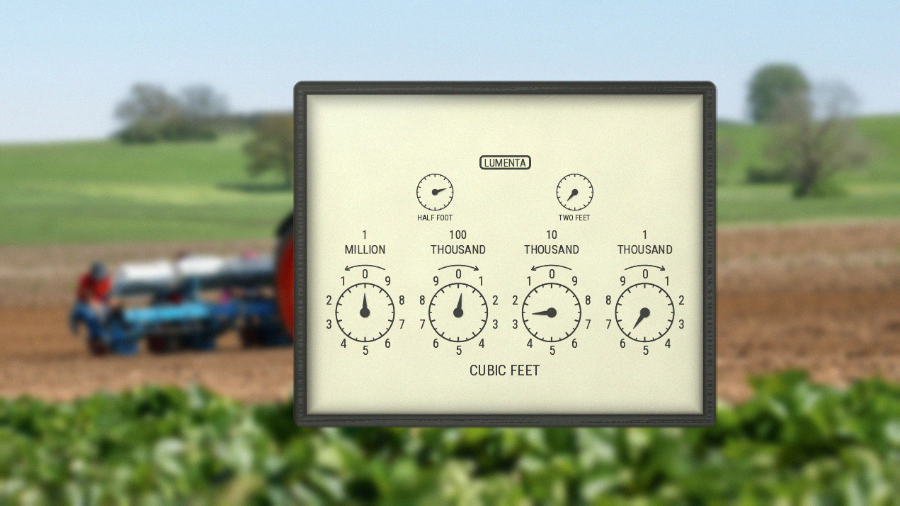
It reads **2600** ft³
